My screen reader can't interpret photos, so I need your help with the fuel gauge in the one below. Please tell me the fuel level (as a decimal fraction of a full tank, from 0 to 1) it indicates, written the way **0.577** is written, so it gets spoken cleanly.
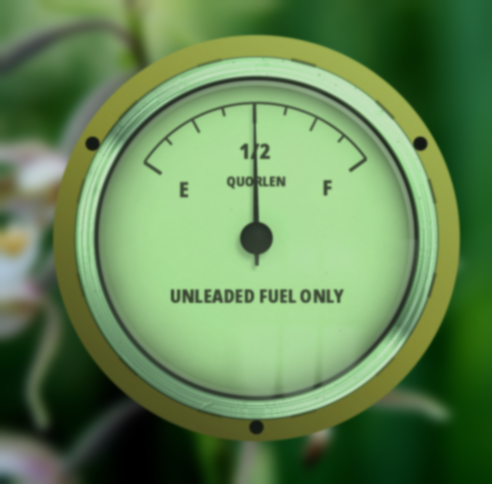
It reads **0.5**
